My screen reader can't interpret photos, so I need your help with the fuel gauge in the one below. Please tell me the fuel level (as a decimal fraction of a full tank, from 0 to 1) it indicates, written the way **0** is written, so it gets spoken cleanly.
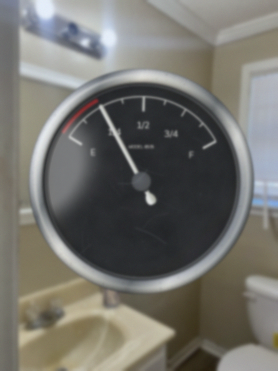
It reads **0.25**
